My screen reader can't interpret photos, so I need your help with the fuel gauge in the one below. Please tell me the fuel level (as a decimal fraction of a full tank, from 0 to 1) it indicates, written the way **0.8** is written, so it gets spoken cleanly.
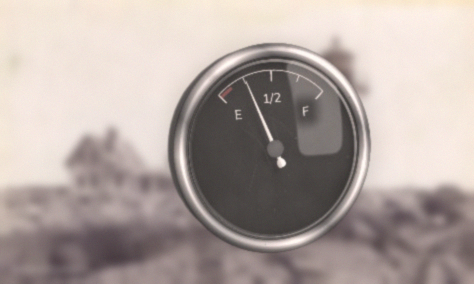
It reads **0.25**
